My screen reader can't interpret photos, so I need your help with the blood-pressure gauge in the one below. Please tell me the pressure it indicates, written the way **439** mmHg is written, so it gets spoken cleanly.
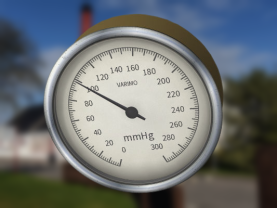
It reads **100** mmHg
